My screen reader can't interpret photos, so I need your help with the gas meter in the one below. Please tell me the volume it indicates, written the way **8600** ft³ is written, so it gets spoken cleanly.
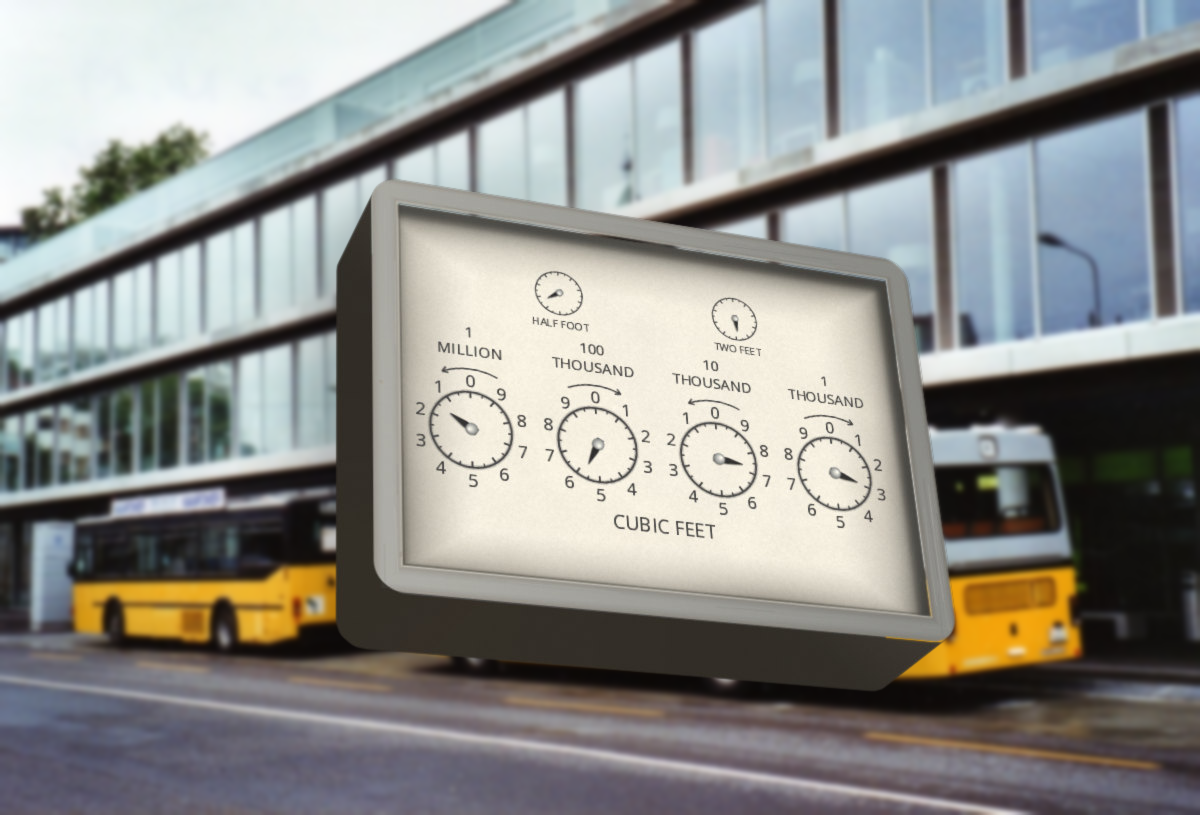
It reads **157300** ft³
